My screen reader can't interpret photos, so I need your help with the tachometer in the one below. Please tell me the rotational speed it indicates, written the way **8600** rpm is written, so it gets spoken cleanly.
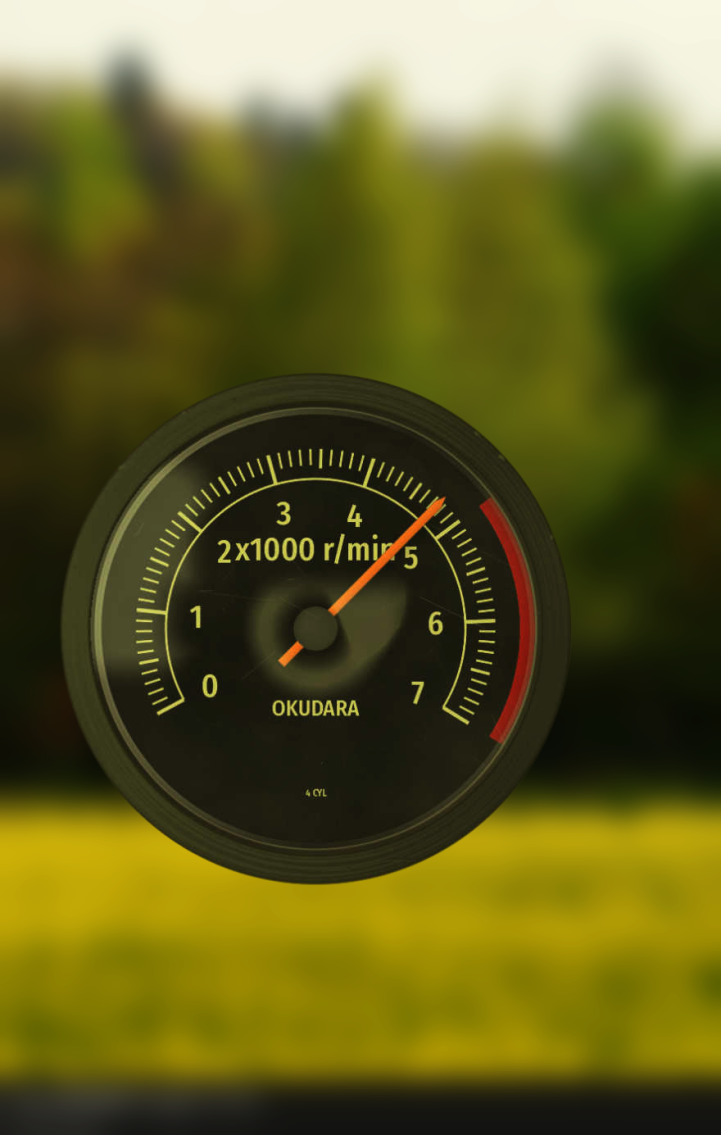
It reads **4750** rpm
